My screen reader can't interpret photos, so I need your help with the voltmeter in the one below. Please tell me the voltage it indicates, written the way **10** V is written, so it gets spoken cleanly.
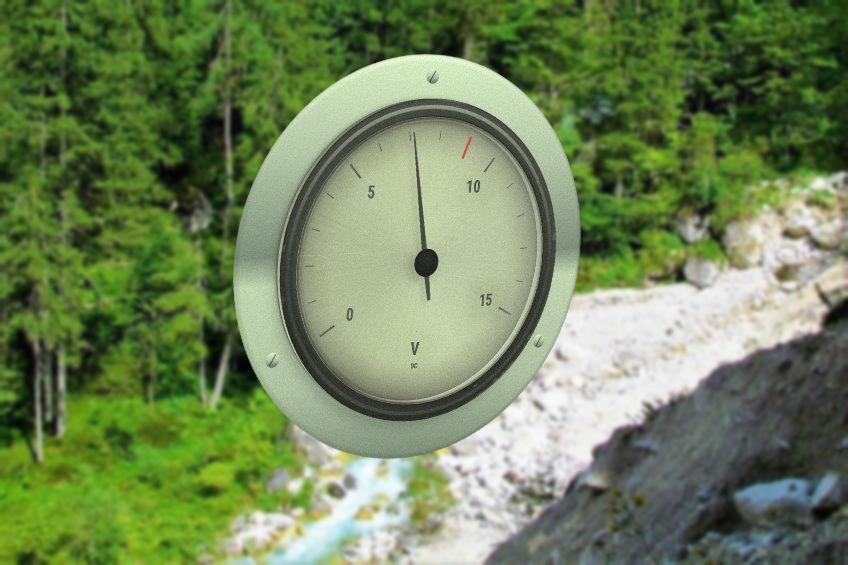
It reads **7** V
